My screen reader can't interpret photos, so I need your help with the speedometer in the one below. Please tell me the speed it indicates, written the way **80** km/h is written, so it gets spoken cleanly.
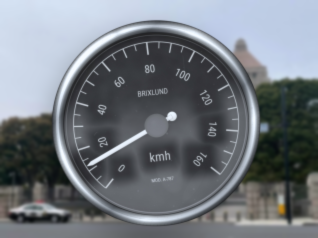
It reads **12.5** km/h
